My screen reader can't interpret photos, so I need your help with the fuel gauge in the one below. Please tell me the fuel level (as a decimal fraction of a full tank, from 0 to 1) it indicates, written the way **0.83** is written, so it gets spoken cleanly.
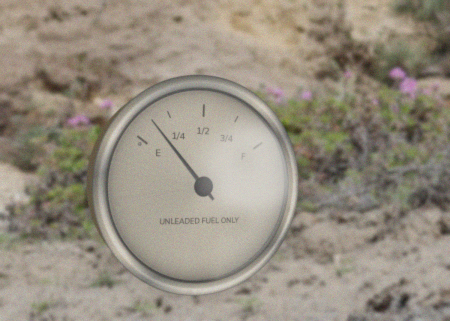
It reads **0.125**
